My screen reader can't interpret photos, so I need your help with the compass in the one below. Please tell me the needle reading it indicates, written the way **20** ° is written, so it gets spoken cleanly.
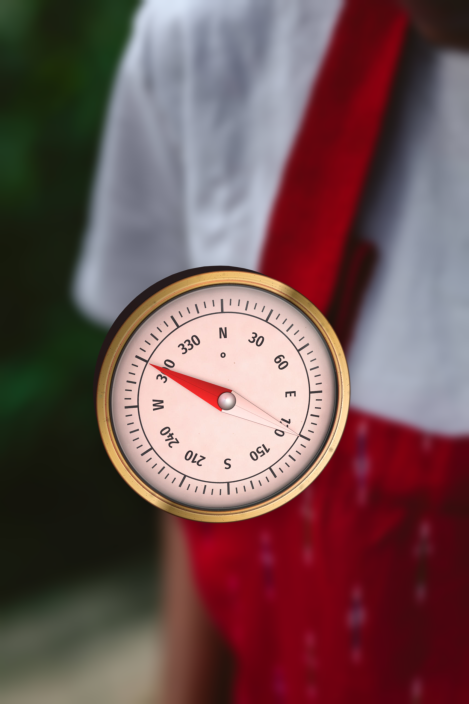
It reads **300** °
